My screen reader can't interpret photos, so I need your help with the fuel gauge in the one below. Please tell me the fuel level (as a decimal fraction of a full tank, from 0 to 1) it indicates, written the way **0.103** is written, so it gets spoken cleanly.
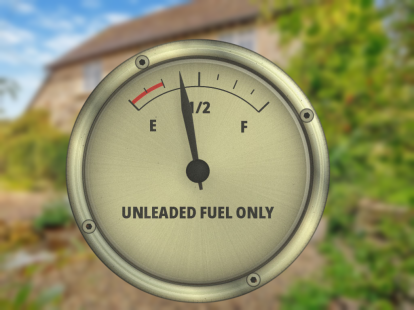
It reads **0.375**
